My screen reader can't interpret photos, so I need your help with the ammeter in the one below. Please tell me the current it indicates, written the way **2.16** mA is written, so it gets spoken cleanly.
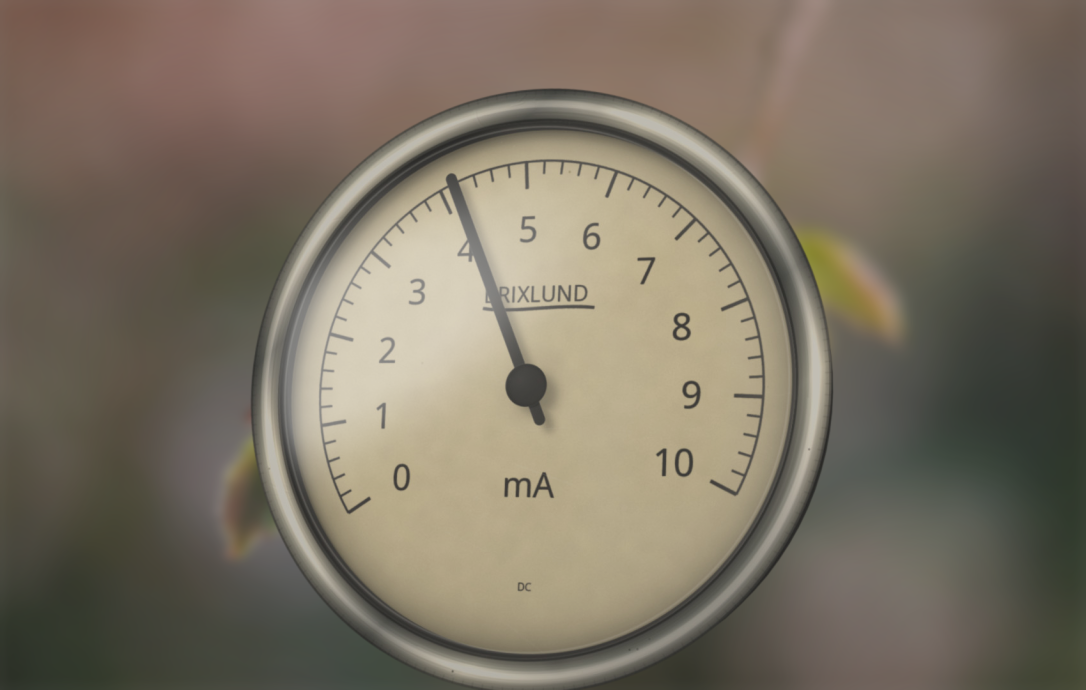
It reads **4.2** mA
